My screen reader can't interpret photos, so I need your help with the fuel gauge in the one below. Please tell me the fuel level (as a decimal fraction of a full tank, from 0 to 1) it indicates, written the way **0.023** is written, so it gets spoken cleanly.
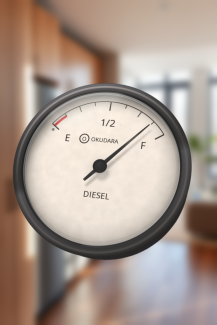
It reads **0.875**
